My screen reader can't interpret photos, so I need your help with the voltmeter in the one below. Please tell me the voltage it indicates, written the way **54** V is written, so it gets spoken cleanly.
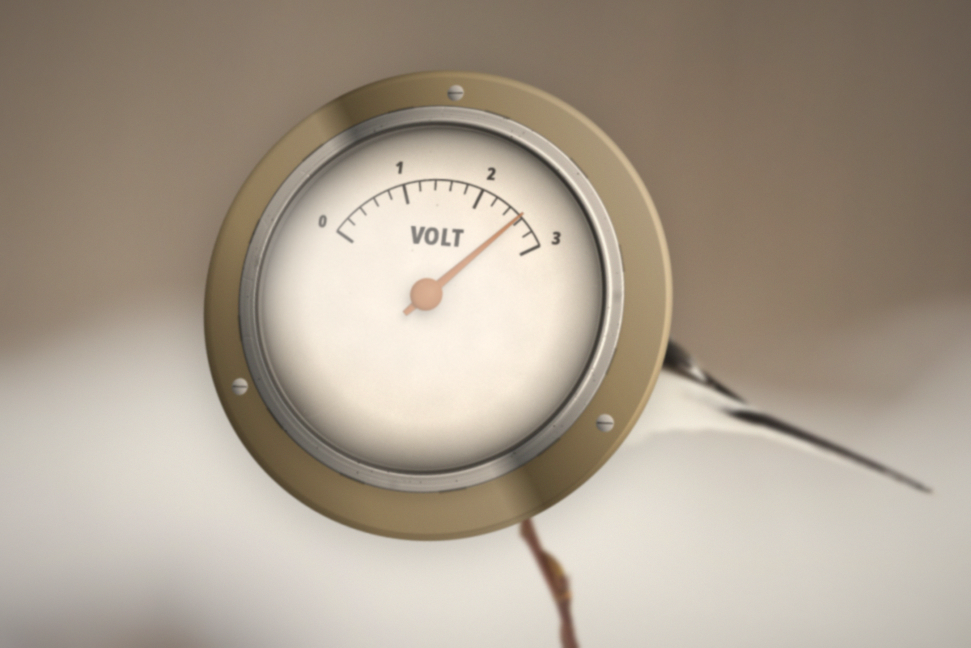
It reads **2.6** V
